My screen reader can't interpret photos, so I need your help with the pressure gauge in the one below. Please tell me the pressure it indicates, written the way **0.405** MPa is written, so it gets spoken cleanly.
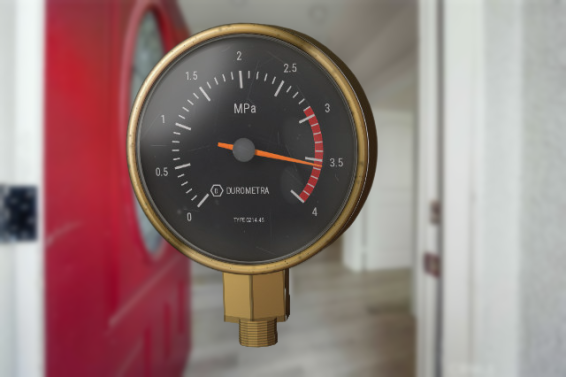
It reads **3.55** MPa
